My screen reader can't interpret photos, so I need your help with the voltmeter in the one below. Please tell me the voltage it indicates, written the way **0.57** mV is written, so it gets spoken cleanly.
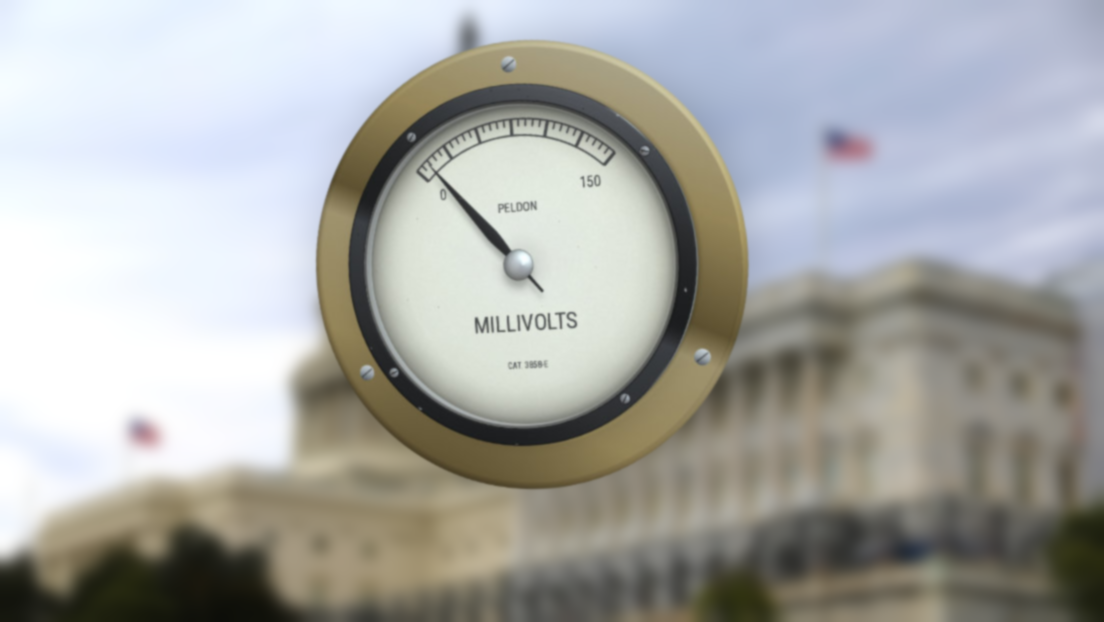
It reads **10** mV
